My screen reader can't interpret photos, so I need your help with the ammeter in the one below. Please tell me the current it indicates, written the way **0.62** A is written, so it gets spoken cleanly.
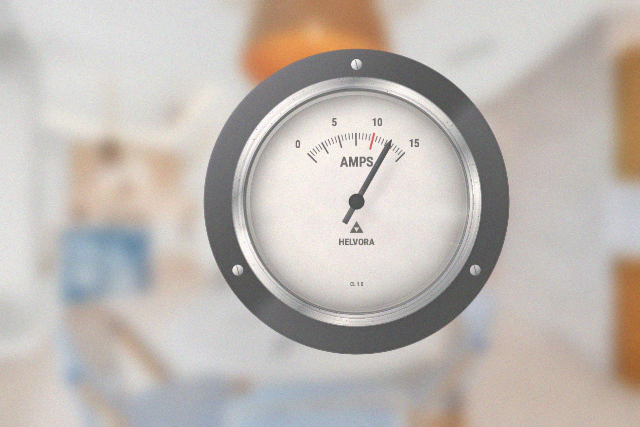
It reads **12.5** A
